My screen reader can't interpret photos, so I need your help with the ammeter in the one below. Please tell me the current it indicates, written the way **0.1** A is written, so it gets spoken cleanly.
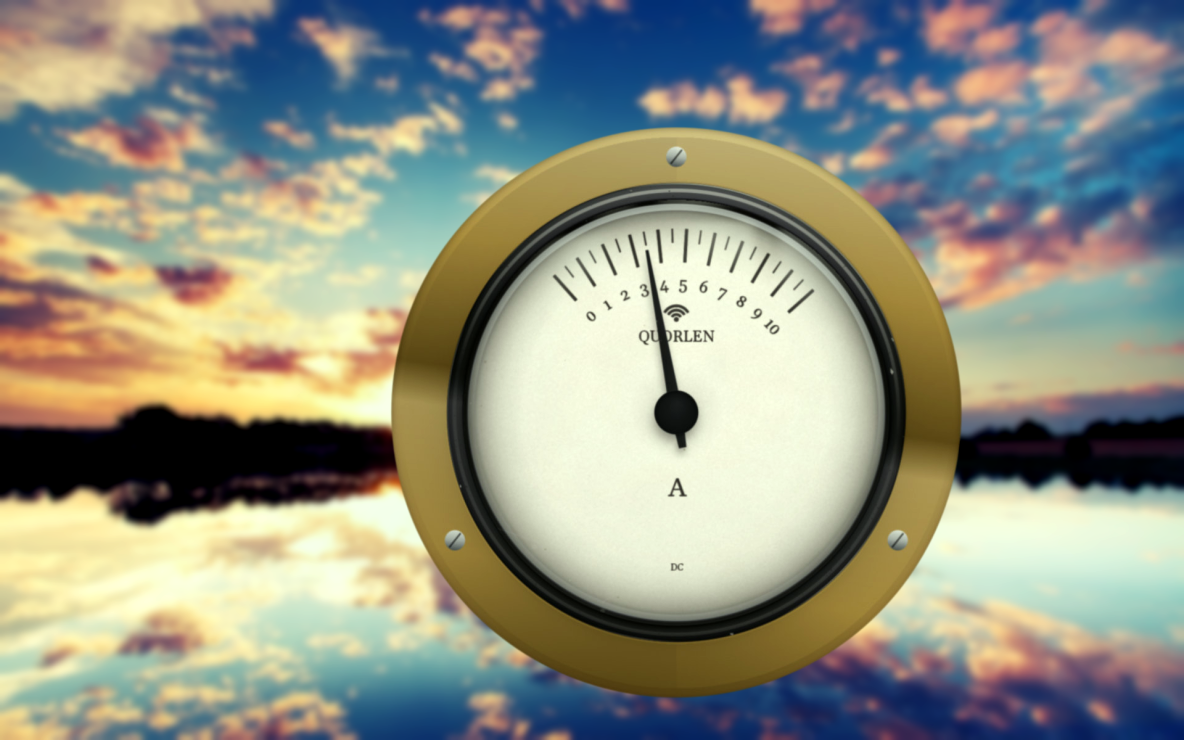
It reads **3.5** A
